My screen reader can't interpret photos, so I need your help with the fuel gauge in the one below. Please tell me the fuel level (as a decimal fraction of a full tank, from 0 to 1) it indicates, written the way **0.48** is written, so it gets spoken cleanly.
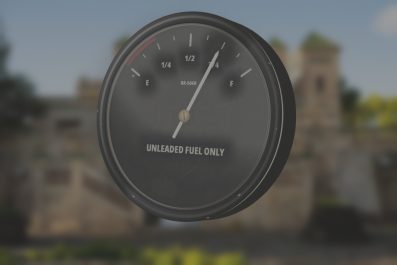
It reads **0.75**
